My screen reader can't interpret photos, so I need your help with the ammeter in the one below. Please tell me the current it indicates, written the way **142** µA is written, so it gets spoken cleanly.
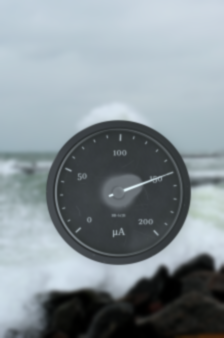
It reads **150** µA
